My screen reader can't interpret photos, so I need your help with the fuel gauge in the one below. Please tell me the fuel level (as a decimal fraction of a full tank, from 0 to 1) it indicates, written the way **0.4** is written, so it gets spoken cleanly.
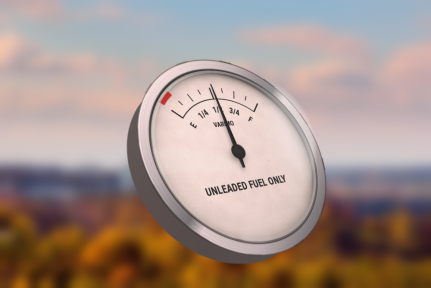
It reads **0.5**
